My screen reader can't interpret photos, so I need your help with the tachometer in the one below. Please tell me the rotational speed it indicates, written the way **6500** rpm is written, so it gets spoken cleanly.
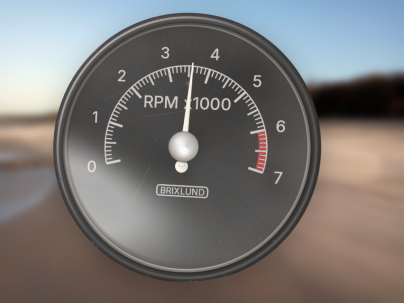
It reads **3600** rpm
